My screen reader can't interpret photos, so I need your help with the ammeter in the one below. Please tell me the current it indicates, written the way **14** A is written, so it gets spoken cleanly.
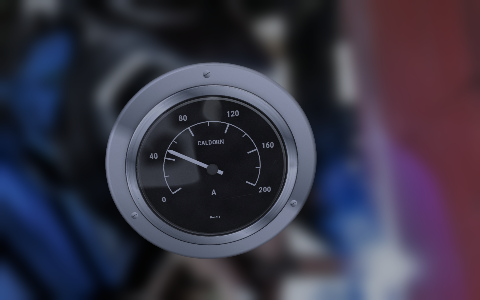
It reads **50** A
